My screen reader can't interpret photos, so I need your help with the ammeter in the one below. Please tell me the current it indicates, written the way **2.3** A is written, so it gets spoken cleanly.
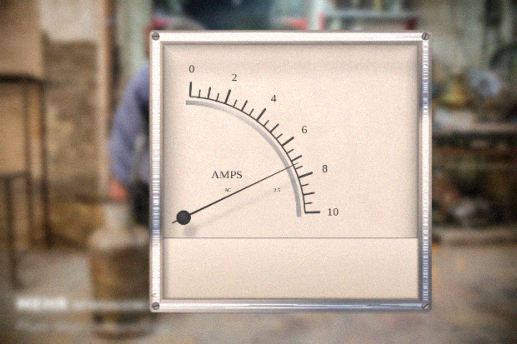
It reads **7.25** A
